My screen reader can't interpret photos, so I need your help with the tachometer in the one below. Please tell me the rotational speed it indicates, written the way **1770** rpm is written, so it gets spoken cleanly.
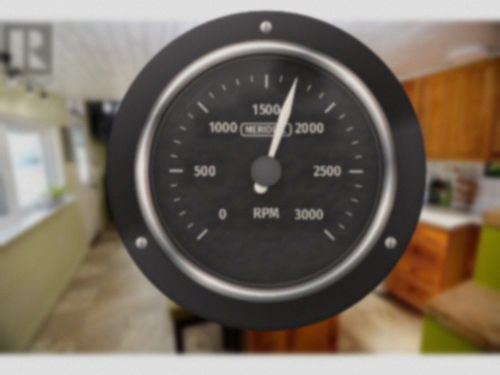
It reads **1700** rpm
